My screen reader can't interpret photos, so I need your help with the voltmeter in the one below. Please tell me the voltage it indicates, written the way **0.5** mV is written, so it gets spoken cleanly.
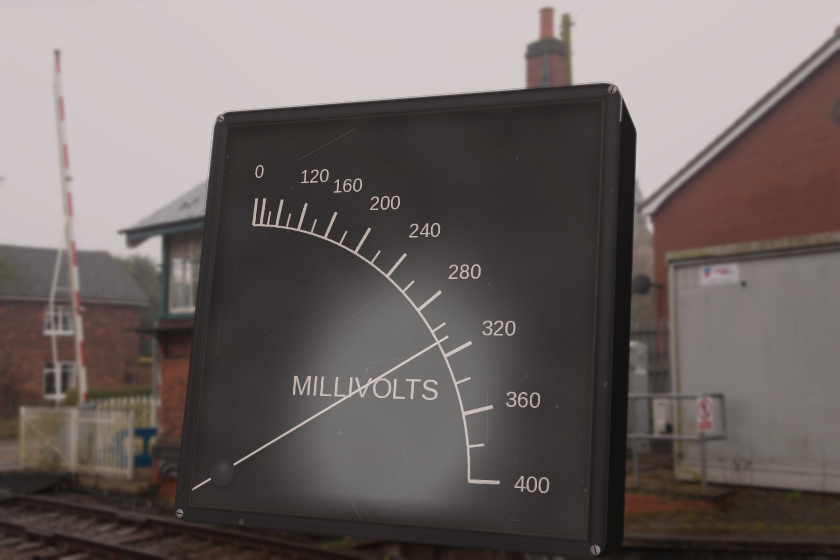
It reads **310** mV
